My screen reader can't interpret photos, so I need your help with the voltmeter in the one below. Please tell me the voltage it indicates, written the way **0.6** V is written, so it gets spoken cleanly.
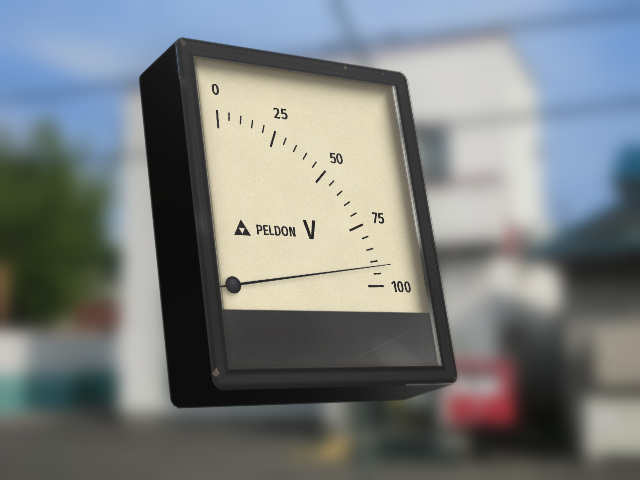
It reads **92.5** V
